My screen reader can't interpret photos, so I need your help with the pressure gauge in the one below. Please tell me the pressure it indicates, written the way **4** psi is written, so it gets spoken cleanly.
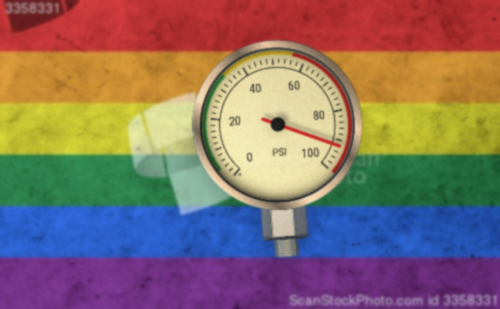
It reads **92** psi
